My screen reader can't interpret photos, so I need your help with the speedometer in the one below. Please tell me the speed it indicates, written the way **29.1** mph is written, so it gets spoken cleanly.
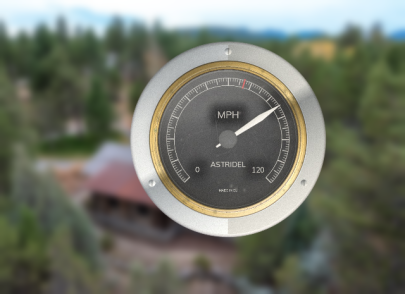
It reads **85** mph
